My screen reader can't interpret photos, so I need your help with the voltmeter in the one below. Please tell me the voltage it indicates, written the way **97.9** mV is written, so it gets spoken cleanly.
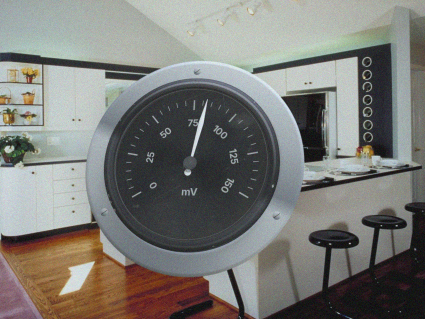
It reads **82.5** mV
